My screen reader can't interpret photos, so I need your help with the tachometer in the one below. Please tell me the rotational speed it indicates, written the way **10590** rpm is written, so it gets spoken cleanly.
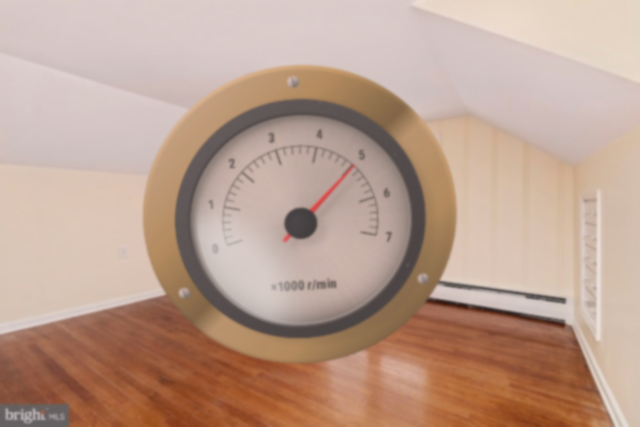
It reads **5000** rpm
